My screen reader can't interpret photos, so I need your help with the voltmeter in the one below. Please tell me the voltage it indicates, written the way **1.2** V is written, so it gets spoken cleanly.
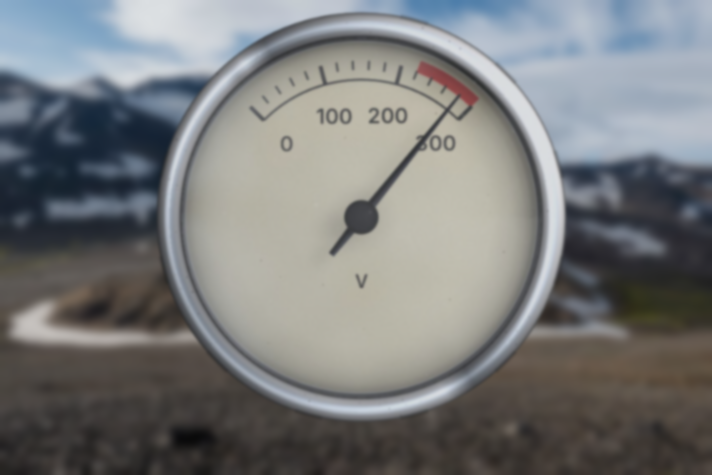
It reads **280** V
